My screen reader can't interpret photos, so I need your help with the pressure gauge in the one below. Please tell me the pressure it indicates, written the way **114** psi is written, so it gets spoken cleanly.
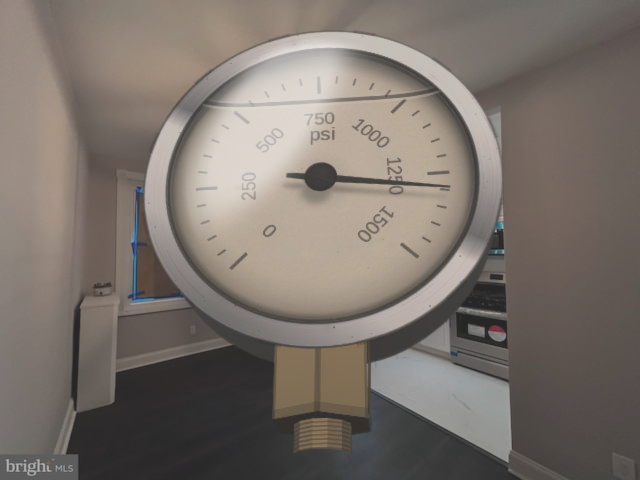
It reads **1300** psi
